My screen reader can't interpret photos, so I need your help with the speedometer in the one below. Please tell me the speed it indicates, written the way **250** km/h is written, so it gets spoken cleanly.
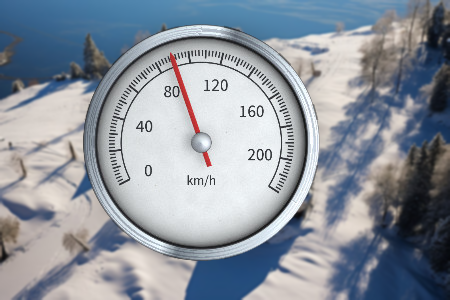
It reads **90** km/h
